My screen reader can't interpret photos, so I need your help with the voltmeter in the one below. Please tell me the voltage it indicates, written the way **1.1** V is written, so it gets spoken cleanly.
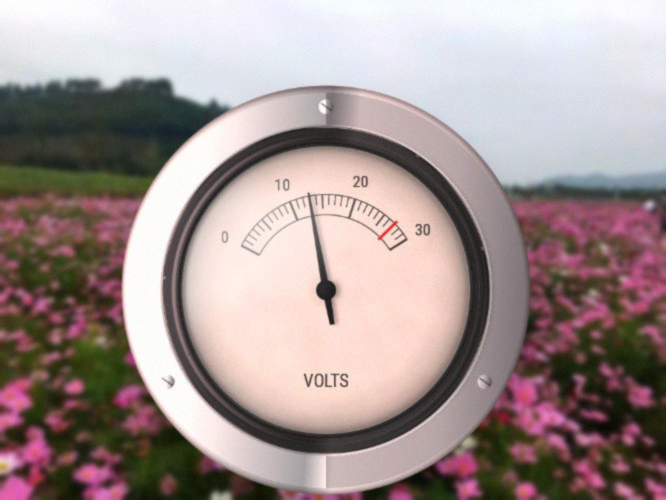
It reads **13** V
